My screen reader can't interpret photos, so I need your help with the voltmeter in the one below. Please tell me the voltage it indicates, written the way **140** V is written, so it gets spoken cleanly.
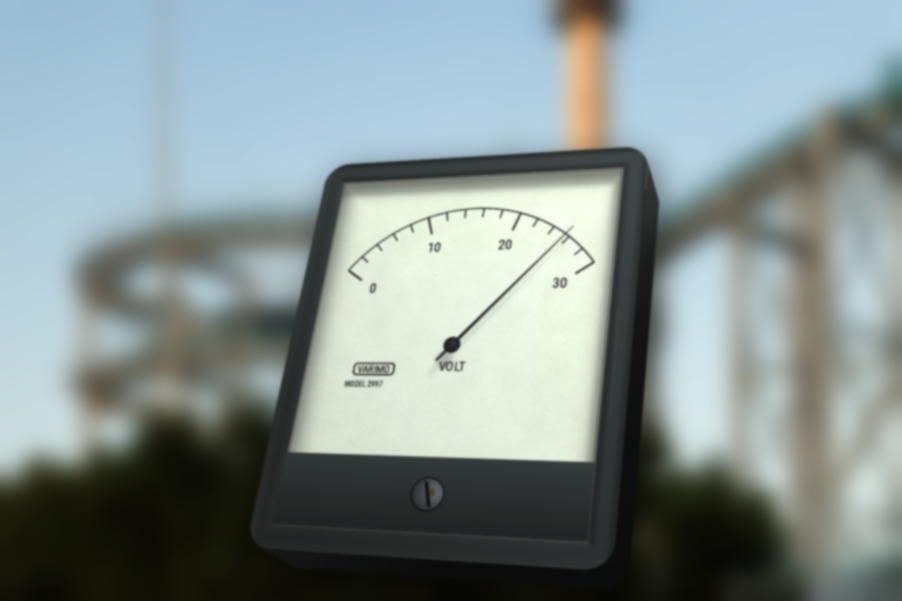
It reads **26** V
